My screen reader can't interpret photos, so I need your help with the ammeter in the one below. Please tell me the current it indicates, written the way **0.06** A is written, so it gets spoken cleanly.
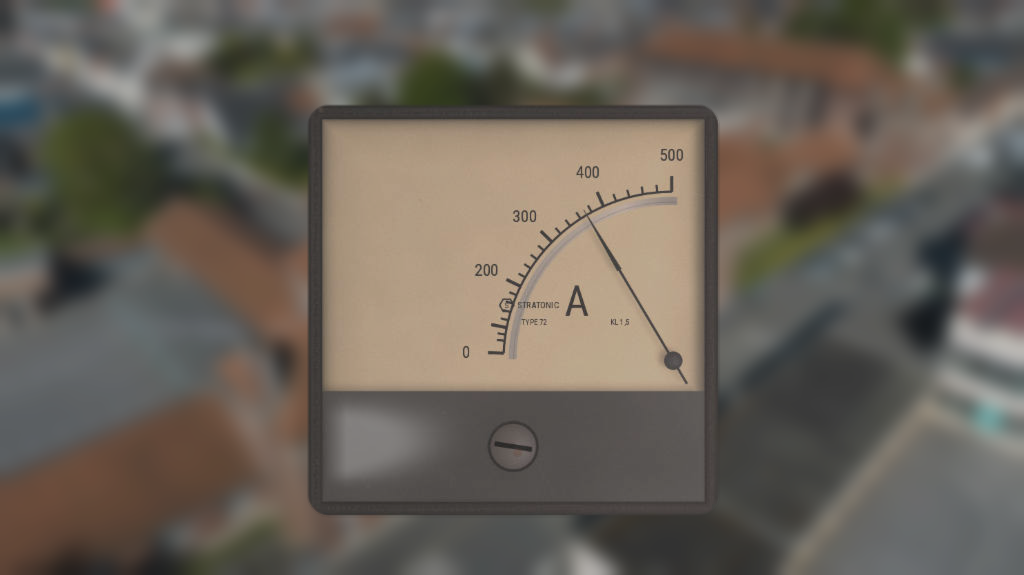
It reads **370** A
